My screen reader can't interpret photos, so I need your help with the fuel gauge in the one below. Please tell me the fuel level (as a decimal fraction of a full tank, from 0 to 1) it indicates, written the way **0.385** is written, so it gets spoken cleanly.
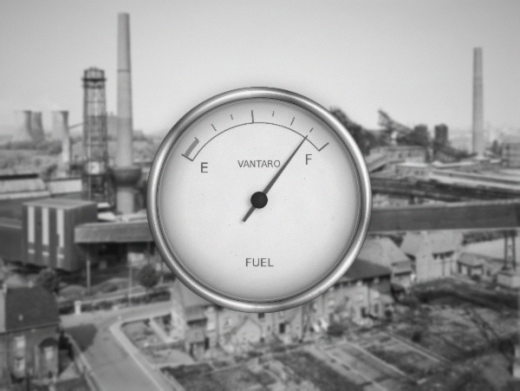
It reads **0.875**
